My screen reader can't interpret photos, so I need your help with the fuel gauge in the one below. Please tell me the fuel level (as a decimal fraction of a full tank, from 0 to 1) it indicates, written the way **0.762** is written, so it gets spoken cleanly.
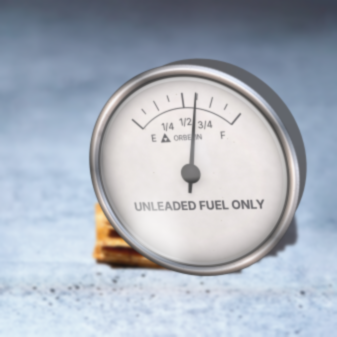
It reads **0.625**
